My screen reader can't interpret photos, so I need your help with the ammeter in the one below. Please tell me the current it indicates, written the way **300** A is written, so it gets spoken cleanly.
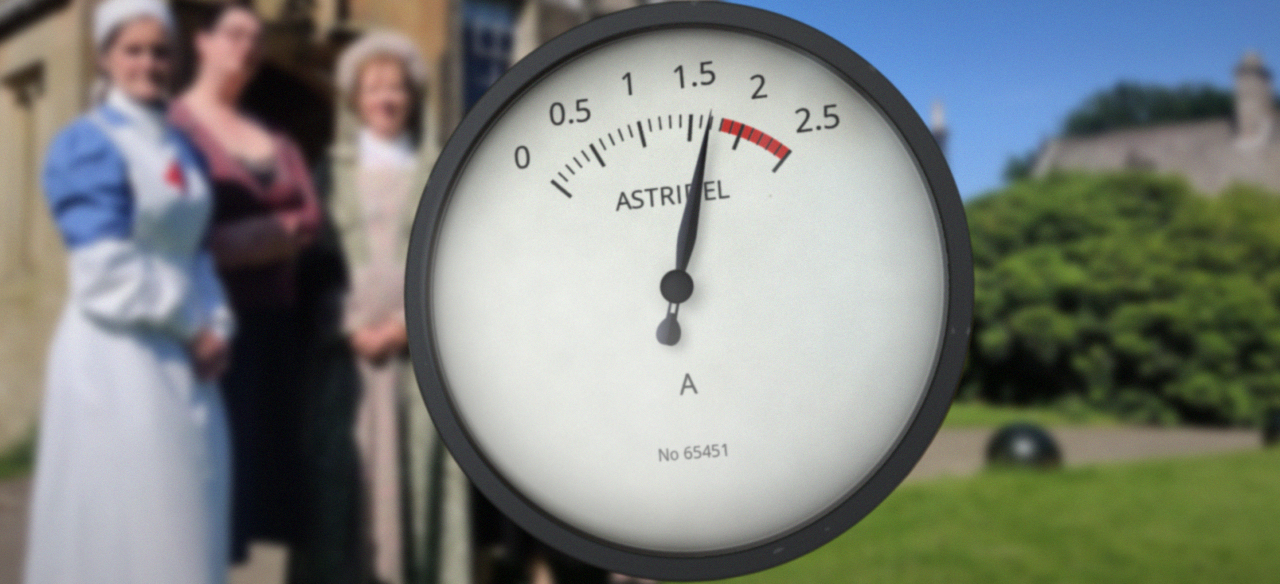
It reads **1.7** A
